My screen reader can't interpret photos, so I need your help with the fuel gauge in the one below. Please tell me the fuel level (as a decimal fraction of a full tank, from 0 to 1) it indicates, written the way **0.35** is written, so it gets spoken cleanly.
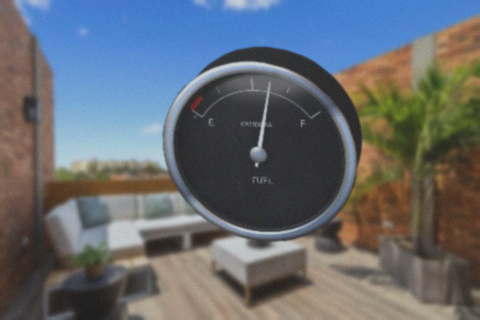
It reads **0.625**
